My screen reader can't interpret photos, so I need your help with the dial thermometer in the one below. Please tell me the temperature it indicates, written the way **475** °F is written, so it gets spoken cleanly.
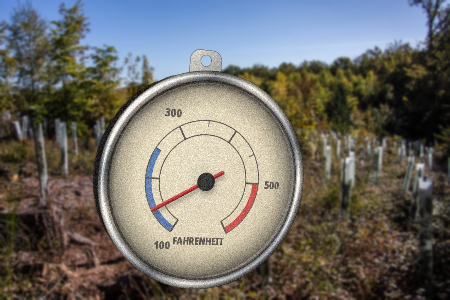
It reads **150** °F
